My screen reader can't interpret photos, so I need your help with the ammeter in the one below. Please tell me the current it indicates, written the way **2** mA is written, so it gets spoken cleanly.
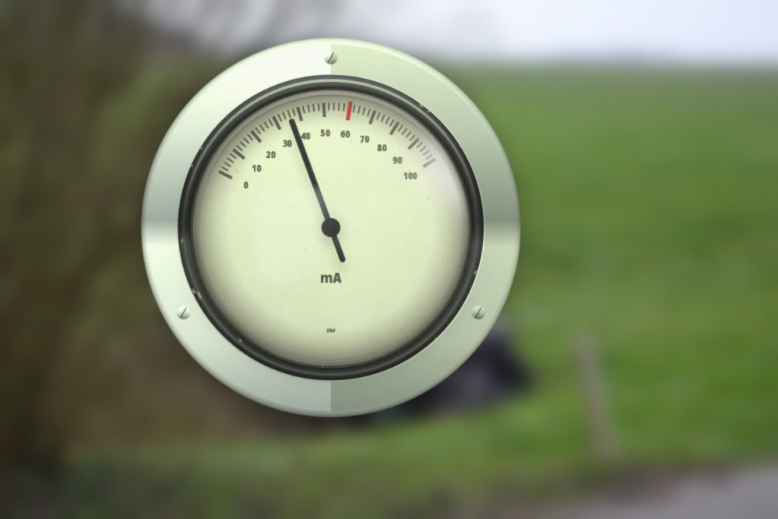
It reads **36** mA
